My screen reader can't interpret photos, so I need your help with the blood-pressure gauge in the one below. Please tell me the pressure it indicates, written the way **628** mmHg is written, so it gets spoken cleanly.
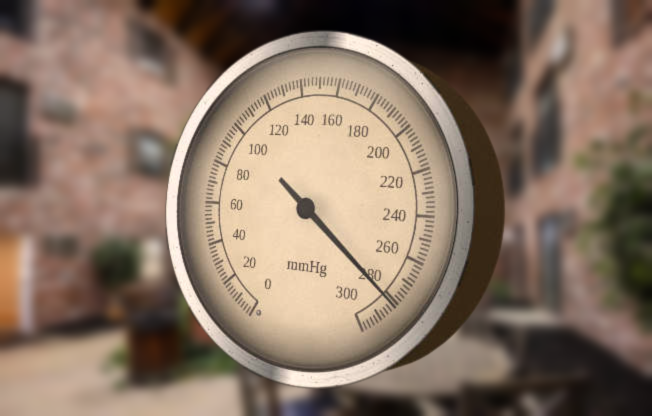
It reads **280** mmHg
